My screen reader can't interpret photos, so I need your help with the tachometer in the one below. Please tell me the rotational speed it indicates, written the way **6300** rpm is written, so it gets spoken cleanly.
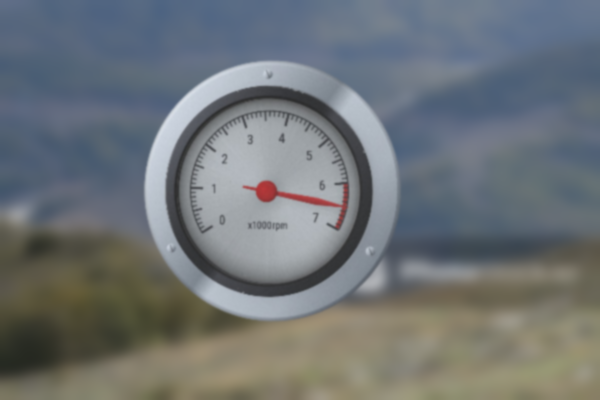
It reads **6500** rpm
